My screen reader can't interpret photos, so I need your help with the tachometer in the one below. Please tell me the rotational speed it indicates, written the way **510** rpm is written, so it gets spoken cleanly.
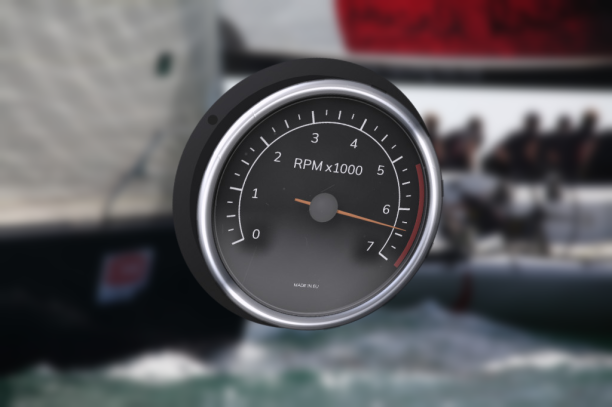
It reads **6375** rpm
